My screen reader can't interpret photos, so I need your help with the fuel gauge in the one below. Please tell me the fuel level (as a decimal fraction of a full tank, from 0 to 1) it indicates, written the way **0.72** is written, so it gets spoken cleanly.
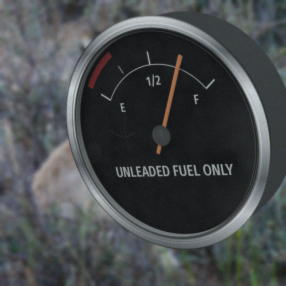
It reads **0.75**
